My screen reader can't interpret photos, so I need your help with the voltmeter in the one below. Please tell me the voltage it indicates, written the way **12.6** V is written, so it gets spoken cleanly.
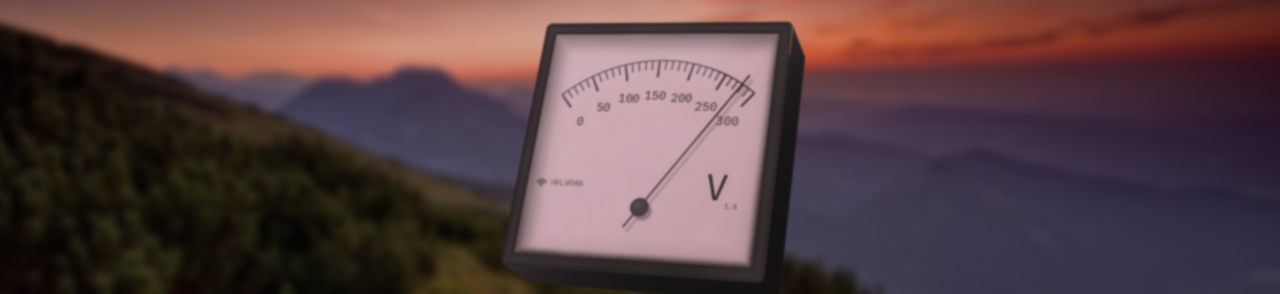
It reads **280** V
